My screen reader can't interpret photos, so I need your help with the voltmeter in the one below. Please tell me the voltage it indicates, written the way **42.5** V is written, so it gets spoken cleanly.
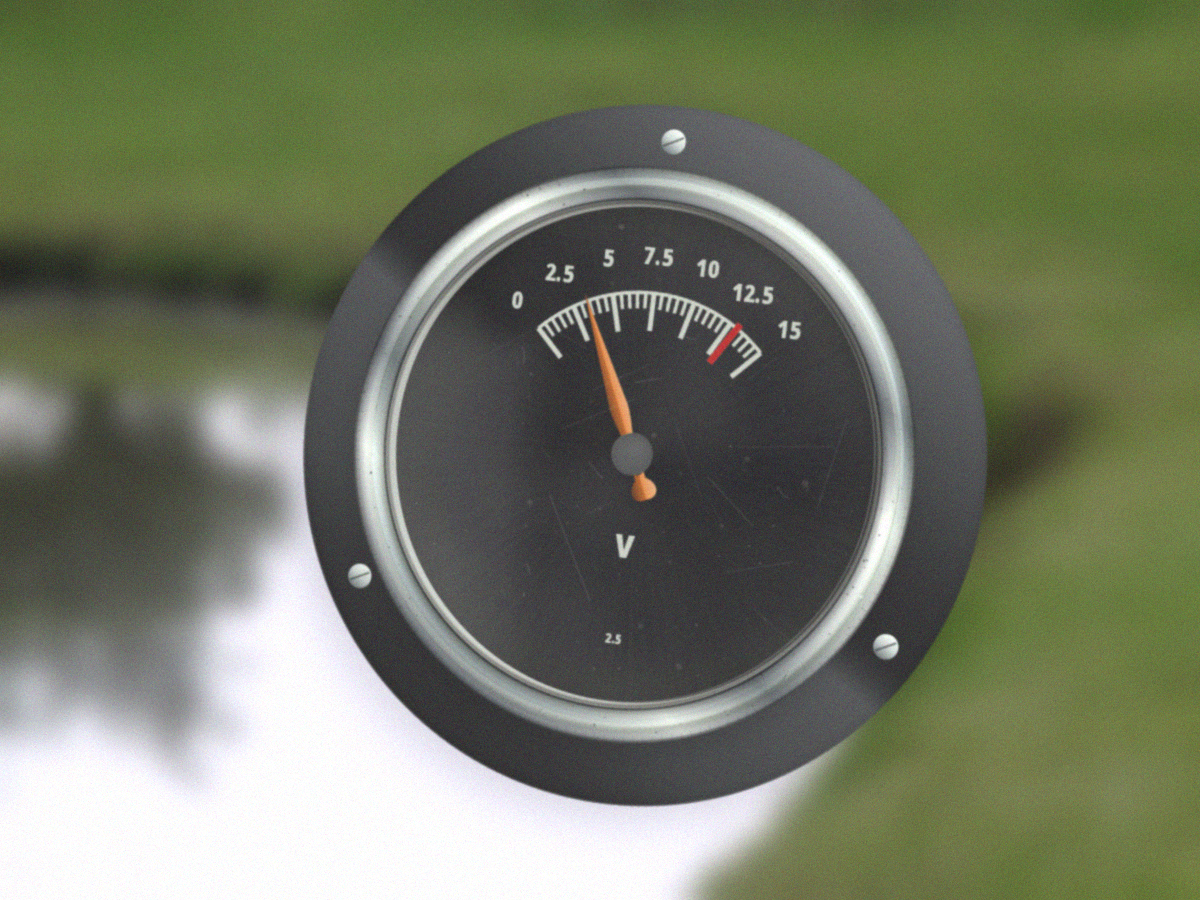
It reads **3.5** V
